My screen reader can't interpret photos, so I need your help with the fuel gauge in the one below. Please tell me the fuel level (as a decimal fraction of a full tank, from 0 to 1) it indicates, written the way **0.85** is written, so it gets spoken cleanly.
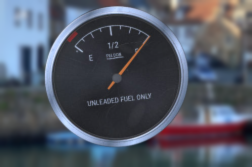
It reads **1**
